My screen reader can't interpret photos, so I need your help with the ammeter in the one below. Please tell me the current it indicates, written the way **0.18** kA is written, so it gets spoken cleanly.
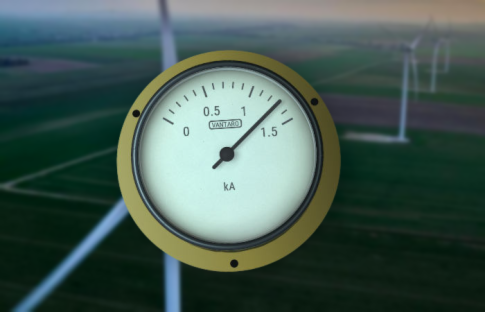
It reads **1.3** kA
